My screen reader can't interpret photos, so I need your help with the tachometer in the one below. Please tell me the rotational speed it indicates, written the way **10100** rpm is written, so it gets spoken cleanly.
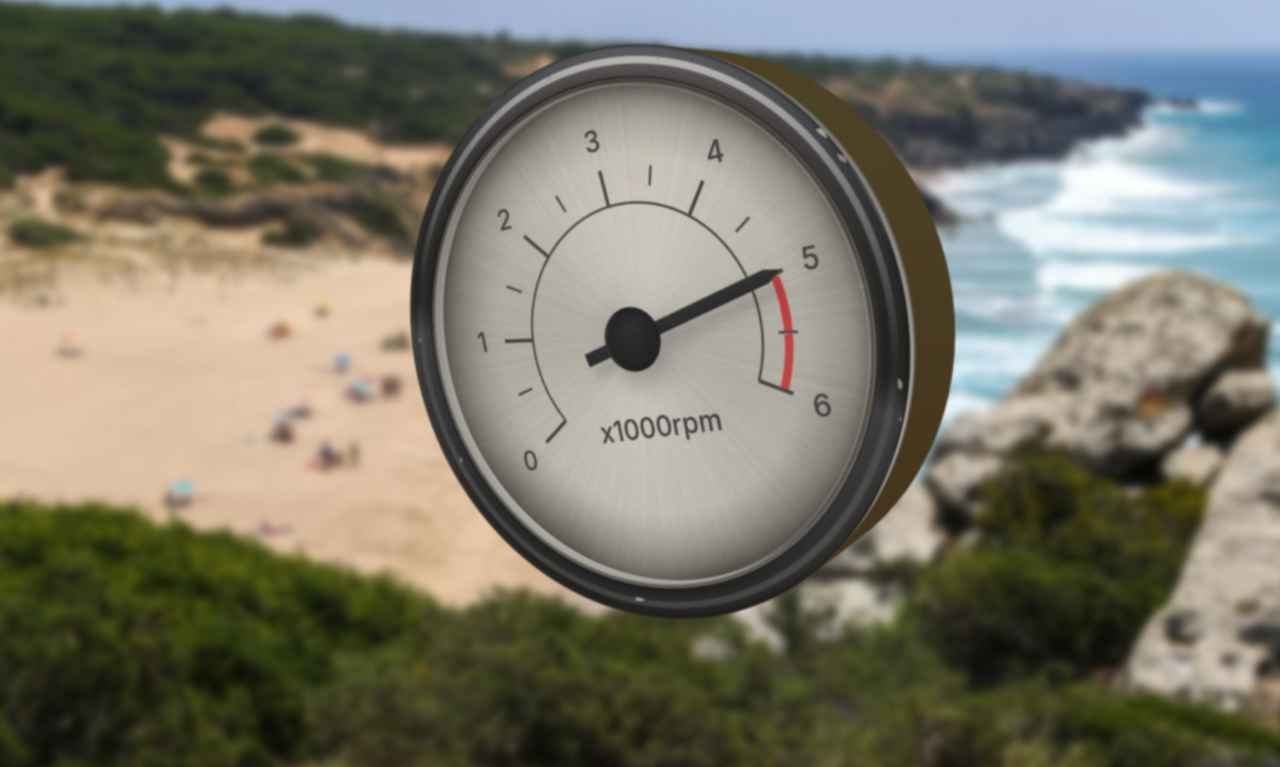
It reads **5000** rpm
